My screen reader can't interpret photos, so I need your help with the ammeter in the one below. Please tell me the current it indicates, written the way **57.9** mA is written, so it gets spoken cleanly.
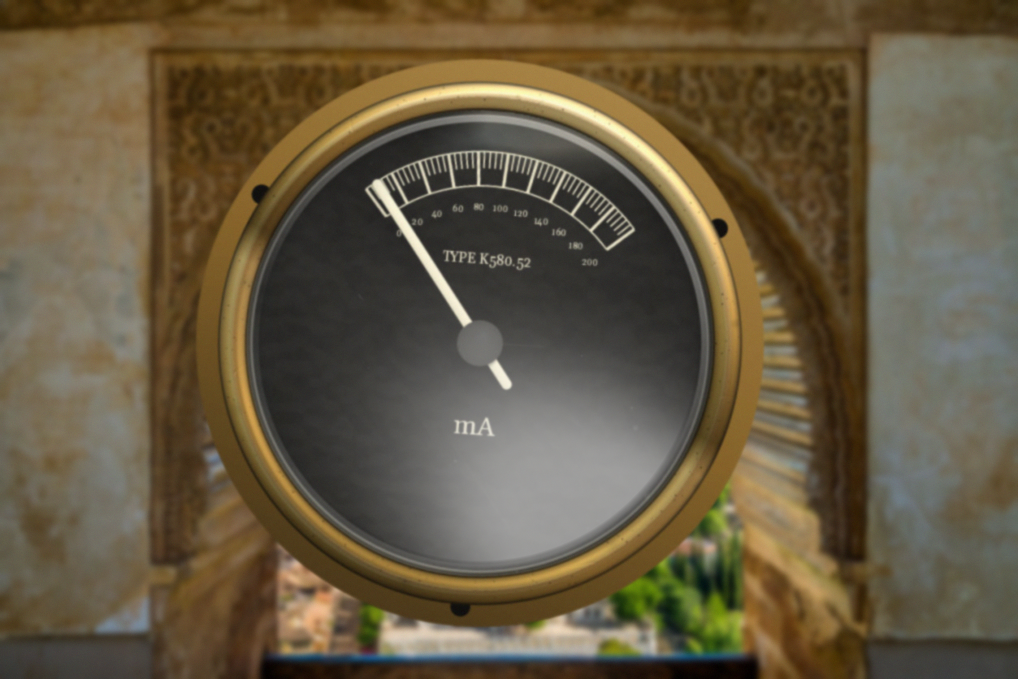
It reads **8** mA
